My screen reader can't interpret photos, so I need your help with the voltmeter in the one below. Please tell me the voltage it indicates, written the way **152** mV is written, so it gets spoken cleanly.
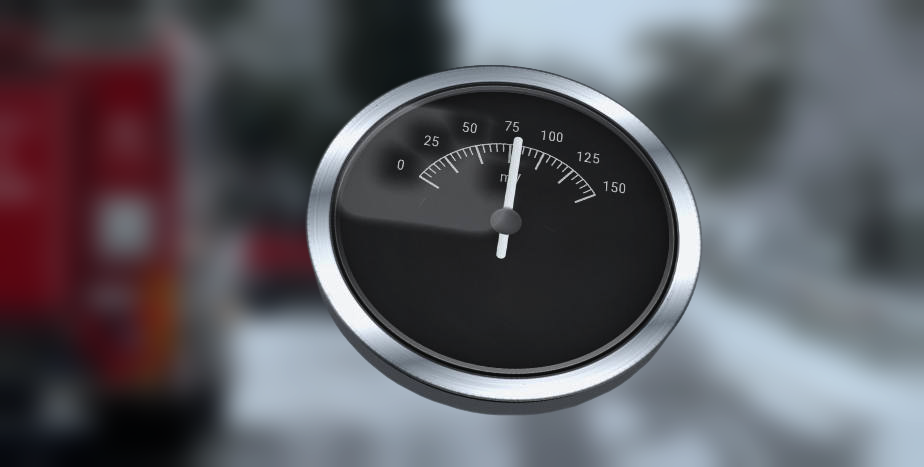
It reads **80** mV
